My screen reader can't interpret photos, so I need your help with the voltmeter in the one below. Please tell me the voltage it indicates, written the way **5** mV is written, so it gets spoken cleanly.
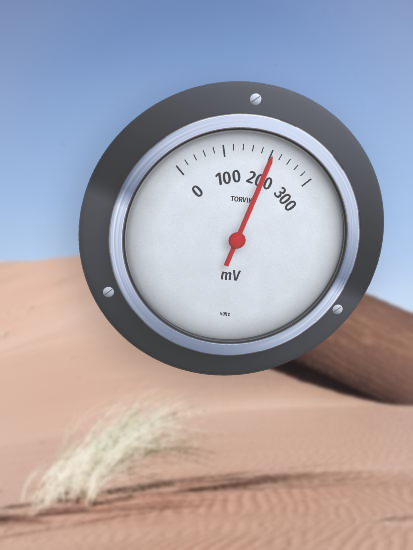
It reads **200** mV
